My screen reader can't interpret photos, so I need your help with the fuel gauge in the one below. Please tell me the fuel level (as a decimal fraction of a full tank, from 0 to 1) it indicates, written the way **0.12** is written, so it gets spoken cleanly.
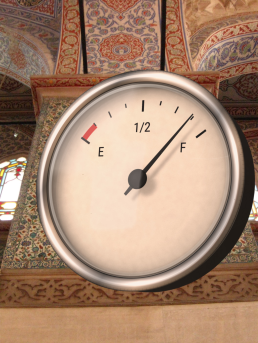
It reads **0.875**
